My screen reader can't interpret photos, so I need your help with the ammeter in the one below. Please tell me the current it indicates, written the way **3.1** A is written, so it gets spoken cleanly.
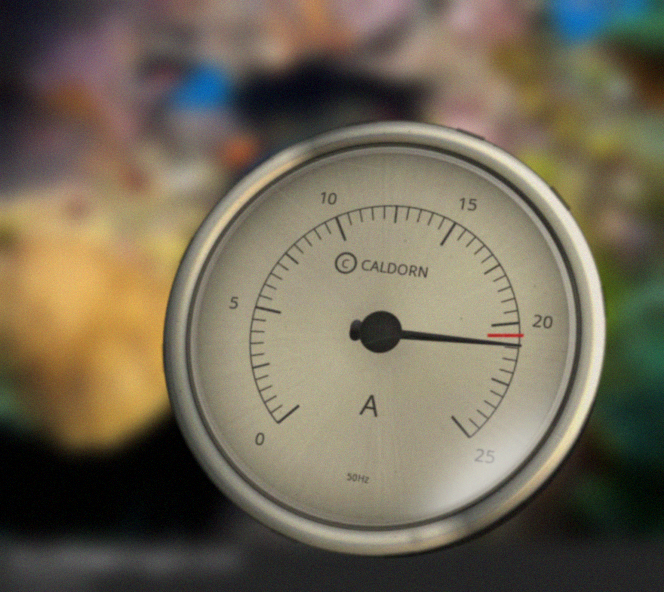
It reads **21** A
